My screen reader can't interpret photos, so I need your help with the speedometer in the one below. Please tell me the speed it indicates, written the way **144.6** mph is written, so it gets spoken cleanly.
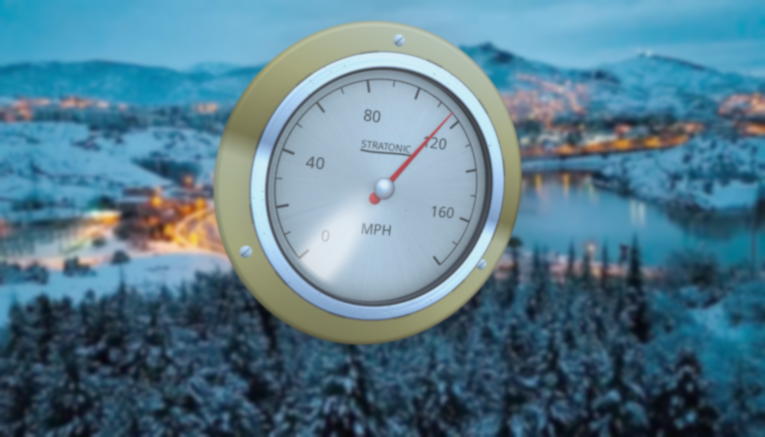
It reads **115** mph
